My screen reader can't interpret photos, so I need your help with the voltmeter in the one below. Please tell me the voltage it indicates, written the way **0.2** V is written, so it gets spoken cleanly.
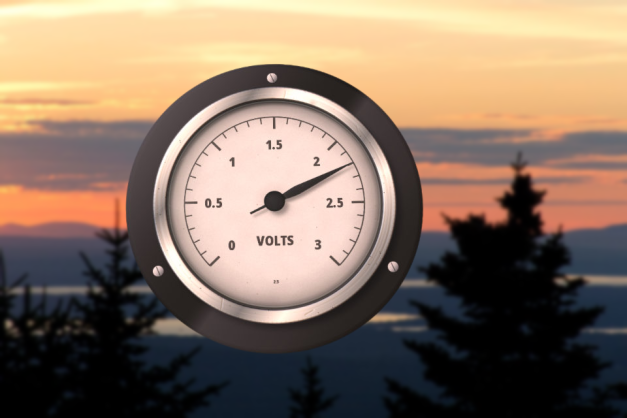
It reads **2.2** V
